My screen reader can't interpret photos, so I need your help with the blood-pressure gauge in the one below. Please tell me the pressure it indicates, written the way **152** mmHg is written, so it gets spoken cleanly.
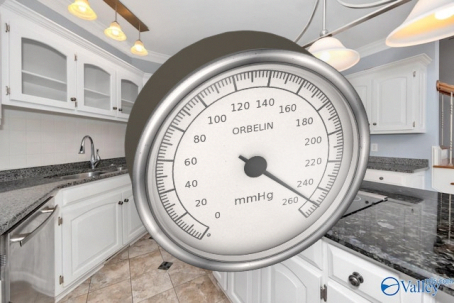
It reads **250** mmHg
